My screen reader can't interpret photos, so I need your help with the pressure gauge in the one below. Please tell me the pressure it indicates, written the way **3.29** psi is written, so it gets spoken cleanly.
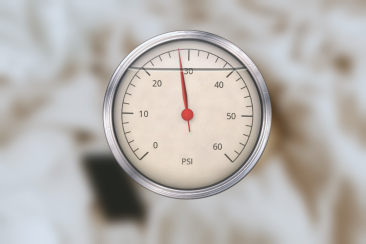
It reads **28** psi
